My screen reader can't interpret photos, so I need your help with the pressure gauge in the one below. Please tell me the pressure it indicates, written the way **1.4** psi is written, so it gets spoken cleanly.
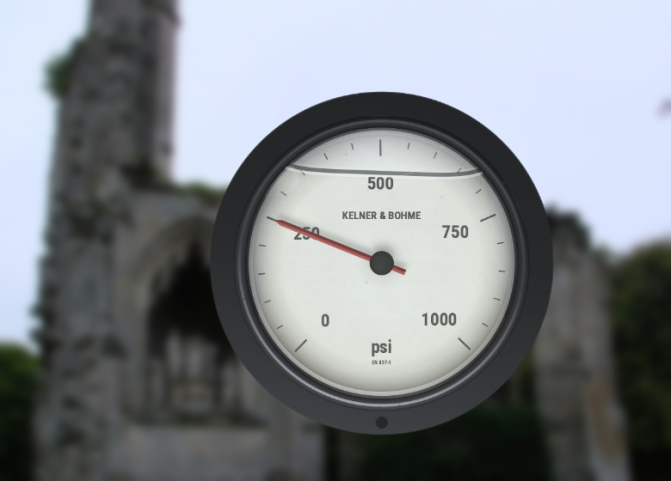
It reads **250** psi
